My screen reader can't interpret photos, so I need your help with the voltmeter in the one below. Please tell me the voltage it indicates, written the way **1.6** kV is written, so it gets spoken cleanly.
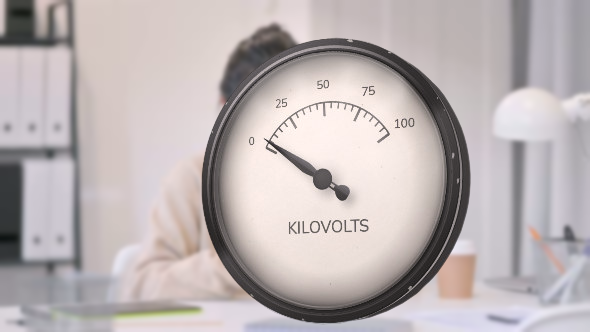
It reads **5** kV
